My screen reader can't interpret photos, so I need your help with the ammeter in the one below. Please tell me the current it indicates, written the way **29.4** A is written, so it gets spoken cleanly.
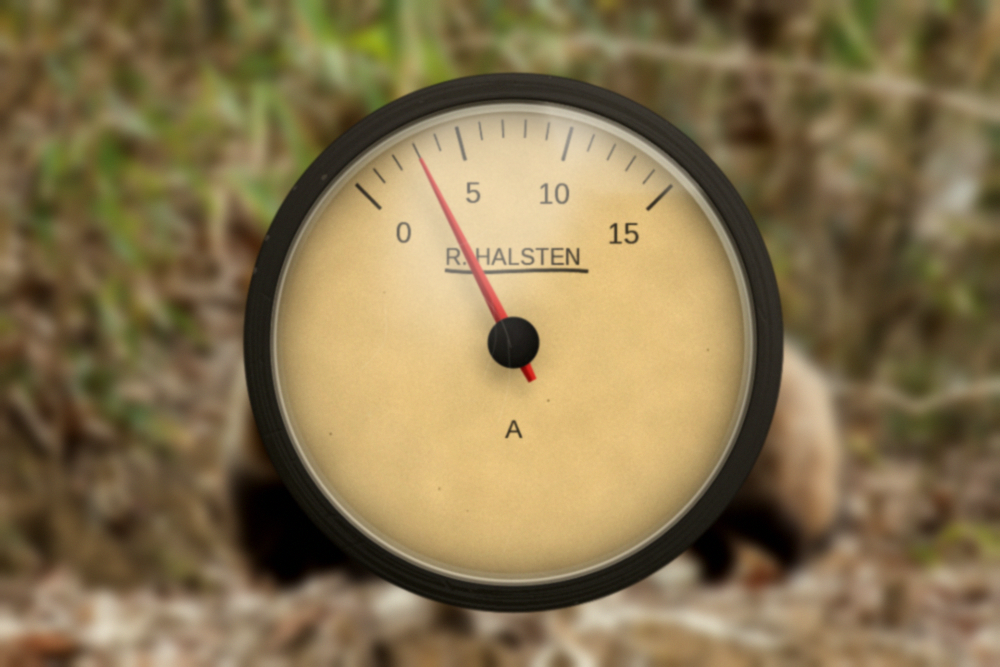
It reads **3** A
